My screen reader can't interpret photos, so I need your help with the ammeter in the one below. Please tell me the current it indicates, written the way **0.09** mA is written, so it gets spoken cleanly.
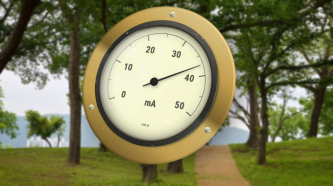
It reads **37.5** mA
